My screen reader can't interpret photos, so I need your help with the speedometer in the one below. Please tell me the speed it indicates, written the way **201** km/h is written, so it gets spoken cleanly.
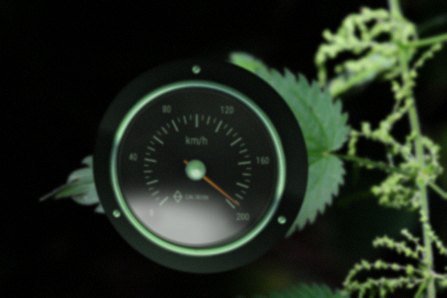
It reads **195** km/h
